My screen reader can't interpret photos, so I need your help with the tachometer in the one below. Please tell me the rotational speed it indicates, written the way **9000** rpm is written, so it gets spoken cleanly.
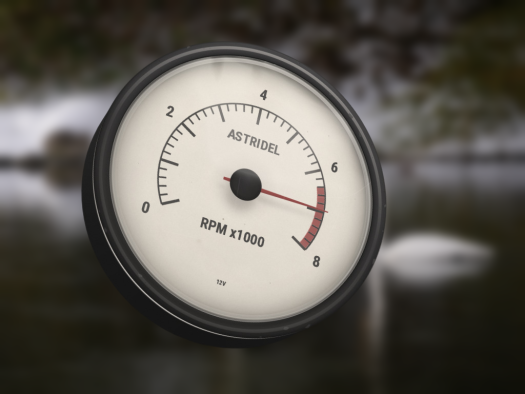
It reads **7000** rpm
